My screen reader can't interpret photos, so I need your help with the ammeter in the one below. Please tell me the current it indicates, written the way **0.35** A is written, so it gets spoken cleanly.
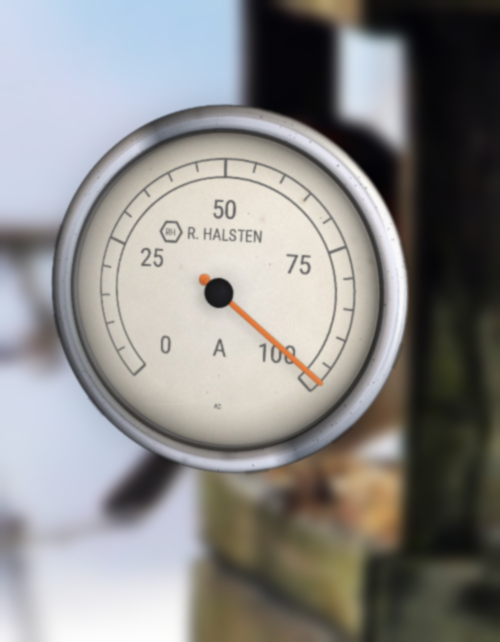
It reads **97.5** A
